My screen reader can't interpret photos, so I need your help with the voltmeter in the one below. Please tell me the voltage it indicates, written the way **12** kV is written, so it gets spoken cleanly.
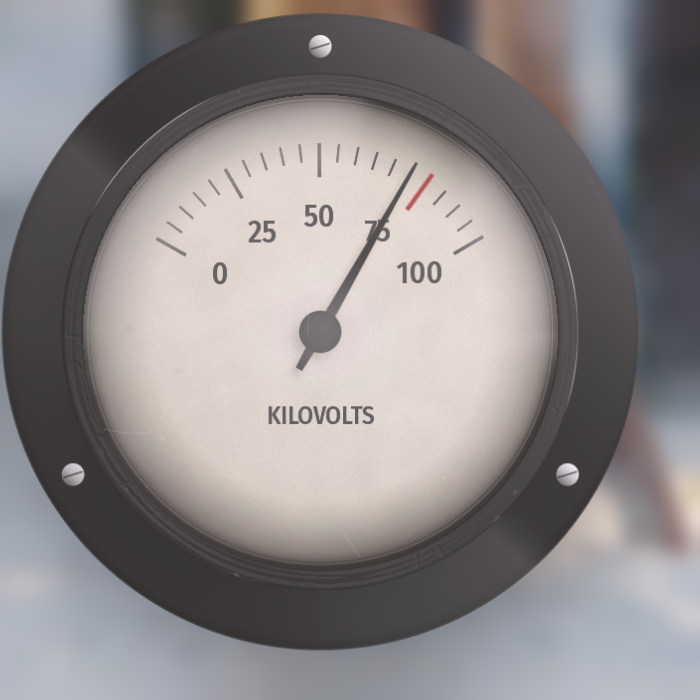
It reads **75** kV
